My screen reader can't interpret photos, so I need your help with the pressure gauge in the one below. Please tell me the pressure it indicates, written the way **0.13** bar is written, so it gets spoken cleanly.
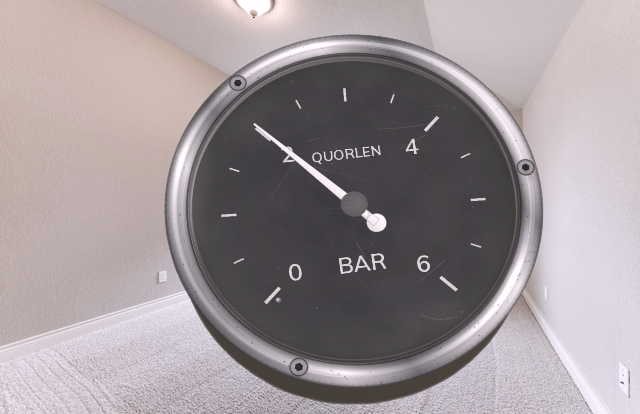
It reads **2** bar
